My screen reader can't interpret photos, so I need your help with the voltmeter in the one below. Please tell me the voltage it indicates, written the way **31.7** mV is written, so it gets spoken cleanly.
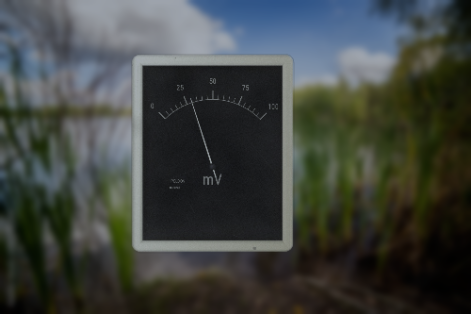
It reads **30** mV
